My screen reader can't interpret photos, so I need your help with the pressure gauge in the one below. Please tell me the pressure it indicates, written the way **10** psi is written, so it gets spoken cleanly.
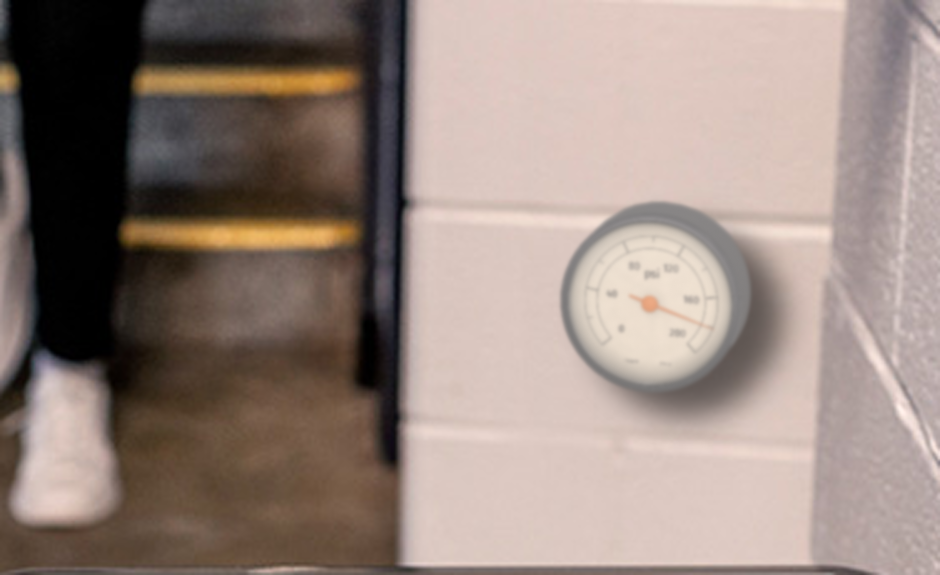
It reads **180** psi
